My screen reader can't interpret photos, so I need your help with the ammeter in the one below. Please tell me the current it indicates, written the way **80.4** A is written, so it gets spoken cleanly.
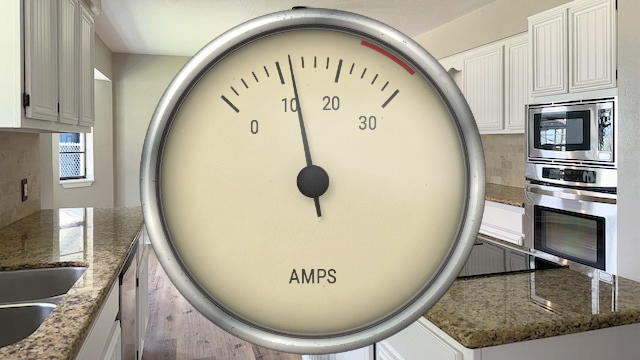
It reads **12** A
